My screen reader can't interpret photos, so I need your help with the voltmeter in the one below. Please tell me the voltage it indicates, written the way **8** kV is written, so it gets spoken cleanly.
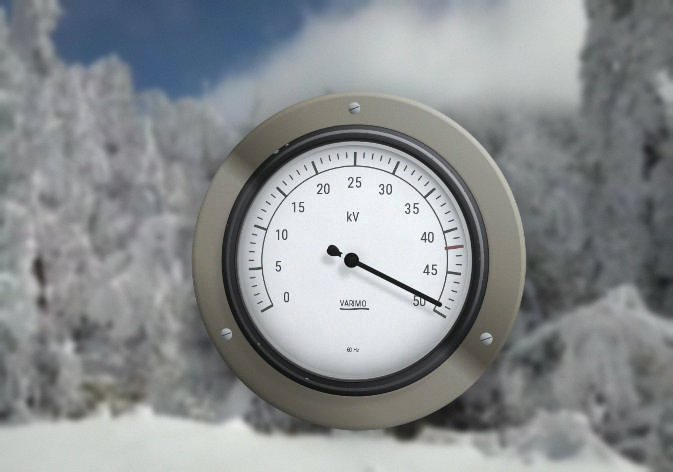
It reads **49** kV
